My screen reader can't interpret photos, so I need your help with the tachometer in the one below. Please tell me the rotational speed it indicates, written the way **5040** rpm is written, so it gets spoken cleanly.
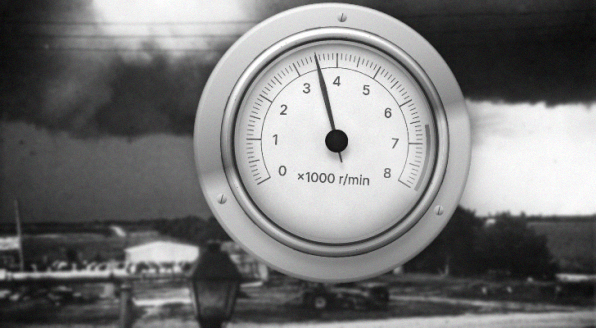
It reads **3500** rpm
